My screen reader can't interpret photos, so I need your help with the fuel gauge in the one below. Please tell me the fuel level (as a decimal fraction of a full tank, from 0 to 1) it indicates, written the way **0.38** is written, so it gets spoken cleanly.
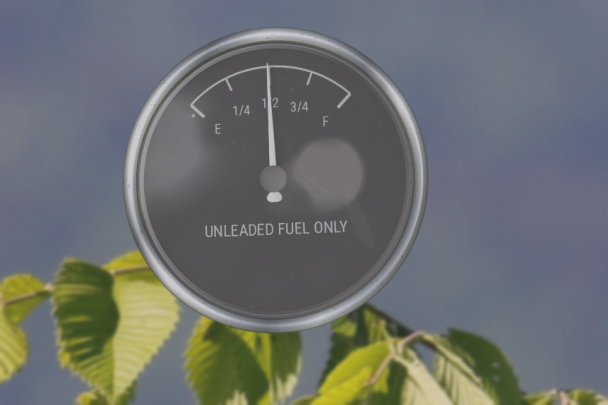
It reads **0.5**
